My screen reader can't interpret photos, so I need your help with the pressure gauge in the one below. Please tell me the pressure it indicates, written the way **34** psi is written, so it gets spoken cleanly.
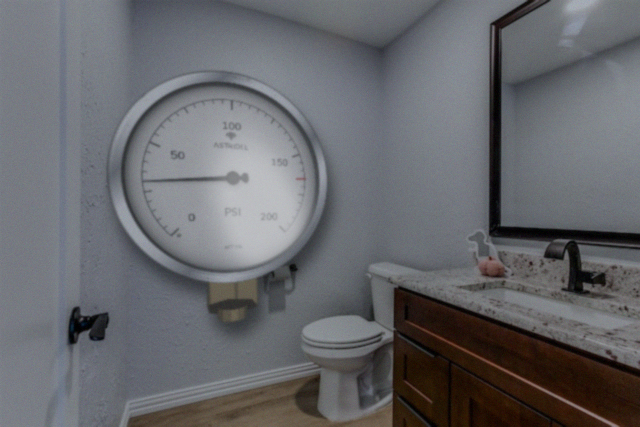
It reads **30** psi
